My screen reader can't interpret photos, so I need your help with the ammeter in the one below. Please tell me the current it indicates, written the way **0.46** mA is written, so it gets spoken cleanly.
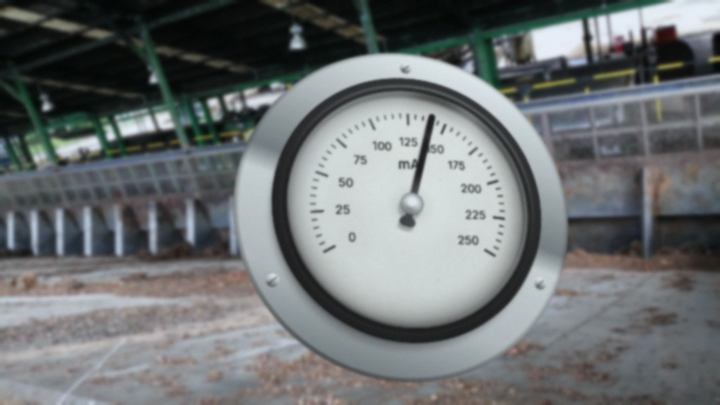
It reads **140** mA
